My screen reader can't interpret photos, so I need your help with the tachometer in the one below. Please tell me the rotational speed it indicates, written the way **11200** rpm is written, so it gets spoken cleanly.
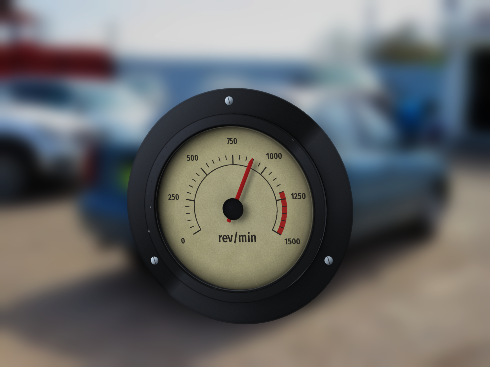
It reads **900** rpm
